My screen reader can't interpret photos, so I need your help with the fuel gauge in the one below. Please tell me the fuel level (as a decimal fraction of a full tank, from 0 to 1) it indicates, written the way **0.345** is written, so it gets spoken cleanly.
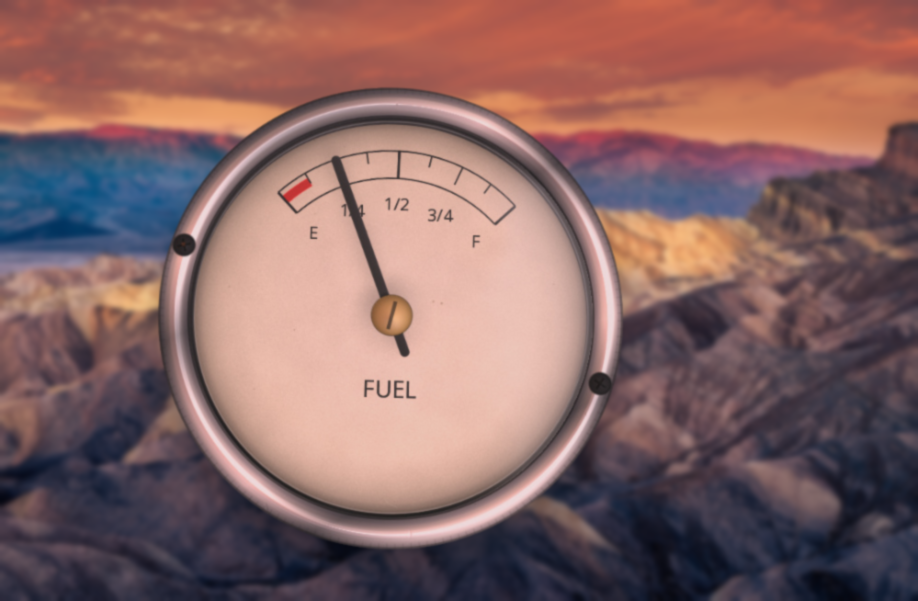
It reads **0.25**
